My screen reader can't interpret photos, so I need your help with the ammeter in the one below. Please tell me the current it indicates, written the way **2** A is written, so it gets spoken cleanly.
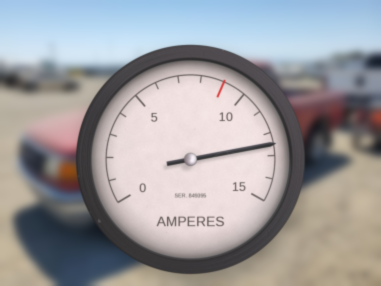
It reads **12.5** A
